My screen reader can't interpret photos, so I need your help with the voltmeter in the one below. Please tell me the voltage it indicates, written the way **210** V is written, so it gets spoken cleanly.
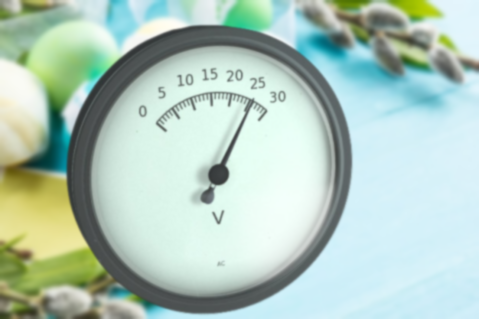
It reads **25** V
